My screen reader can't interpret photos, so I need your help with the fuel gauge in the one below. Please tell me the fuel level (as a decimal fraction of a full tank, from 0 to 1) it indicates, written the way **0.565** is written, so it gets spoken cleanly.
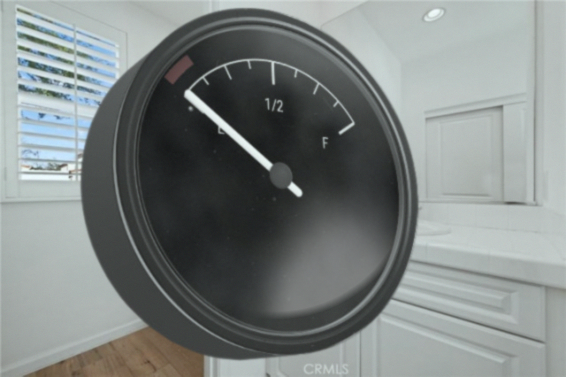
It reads **0**
